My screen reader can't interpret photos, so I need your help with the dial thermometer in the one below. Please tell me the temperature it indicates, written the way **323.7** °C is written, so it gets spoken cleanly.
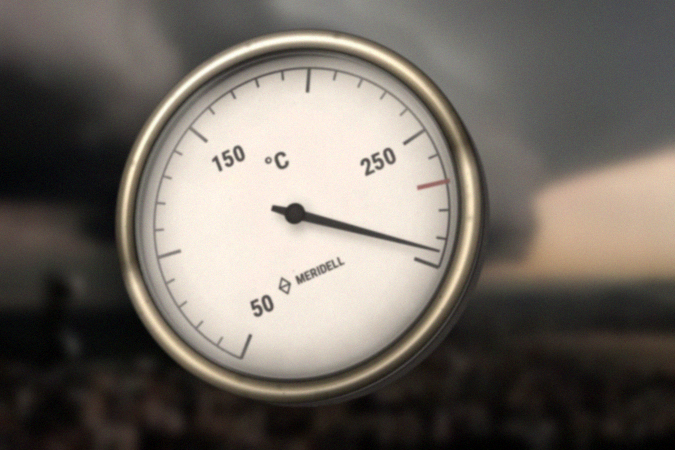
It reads **295** °C
